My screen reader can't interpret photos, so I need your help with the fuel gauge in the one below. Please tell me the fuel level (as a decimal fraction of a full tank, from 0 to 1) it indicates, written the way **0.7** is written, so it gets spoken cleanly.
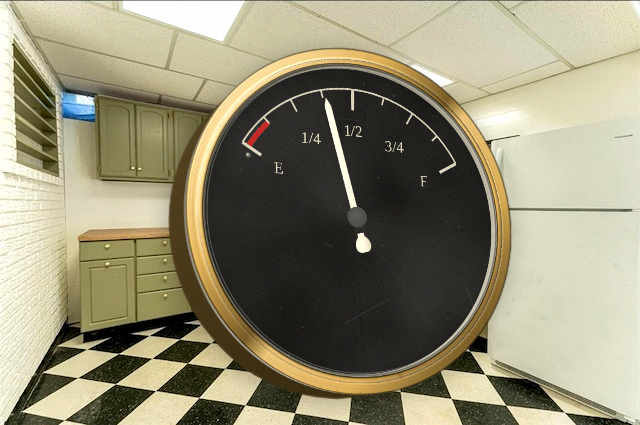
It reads **0.375**
